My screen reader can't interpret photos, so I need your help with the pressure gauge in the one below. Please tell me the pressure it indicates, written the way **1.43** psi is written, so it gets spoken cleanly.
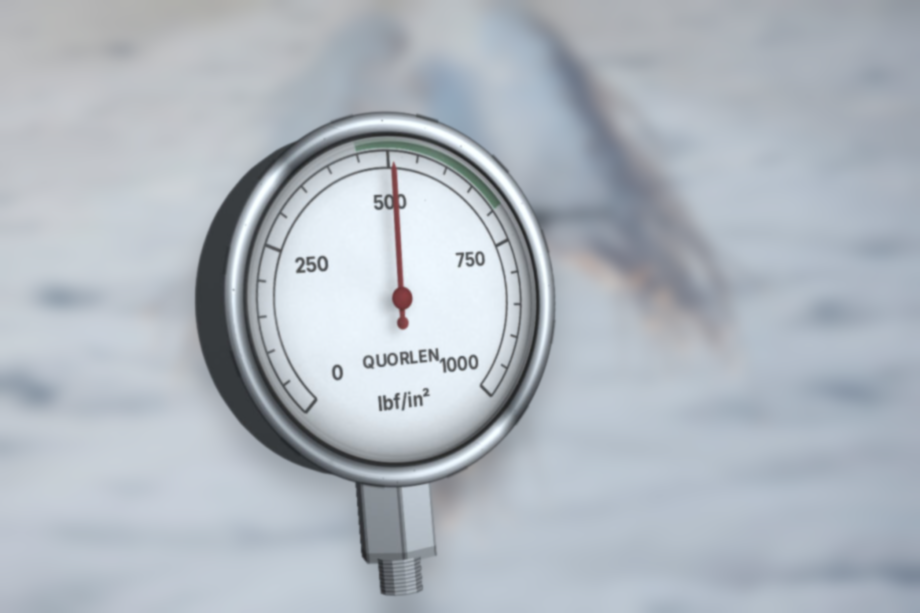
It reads **500** psi
